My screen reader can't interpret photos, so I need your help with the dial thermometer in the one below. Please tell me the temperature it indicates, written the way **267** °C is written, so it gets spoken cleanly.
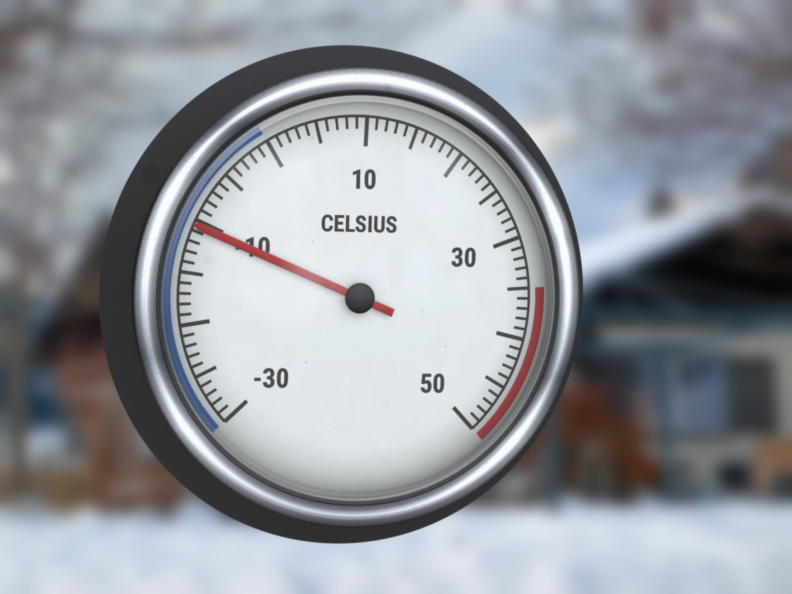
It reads **-10.5** °C
